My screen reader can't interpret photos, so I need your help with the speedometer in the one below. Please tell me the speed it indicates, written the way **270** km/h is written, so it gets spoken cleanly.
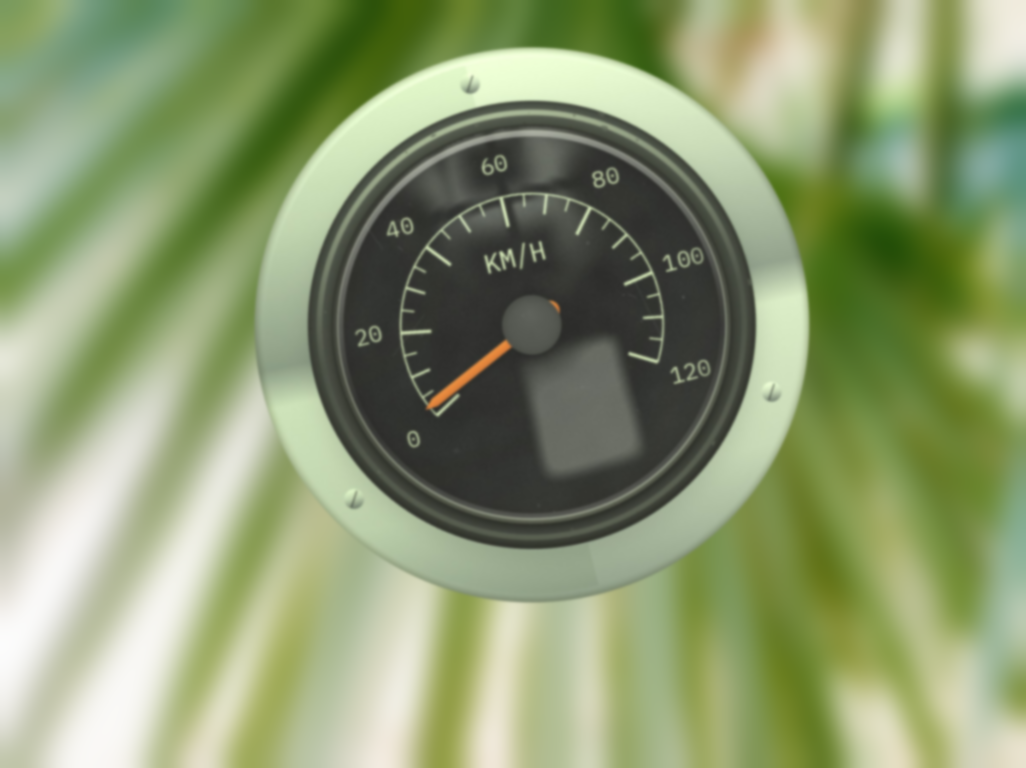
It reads **2.5** km/h
